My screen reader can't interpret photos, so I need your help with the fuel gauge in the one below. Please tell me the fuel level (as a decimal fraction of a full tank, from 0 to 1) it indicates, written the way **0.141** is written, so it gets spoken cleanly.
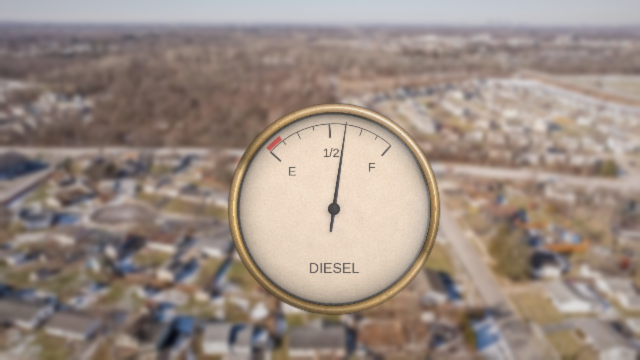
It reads **0.625**
